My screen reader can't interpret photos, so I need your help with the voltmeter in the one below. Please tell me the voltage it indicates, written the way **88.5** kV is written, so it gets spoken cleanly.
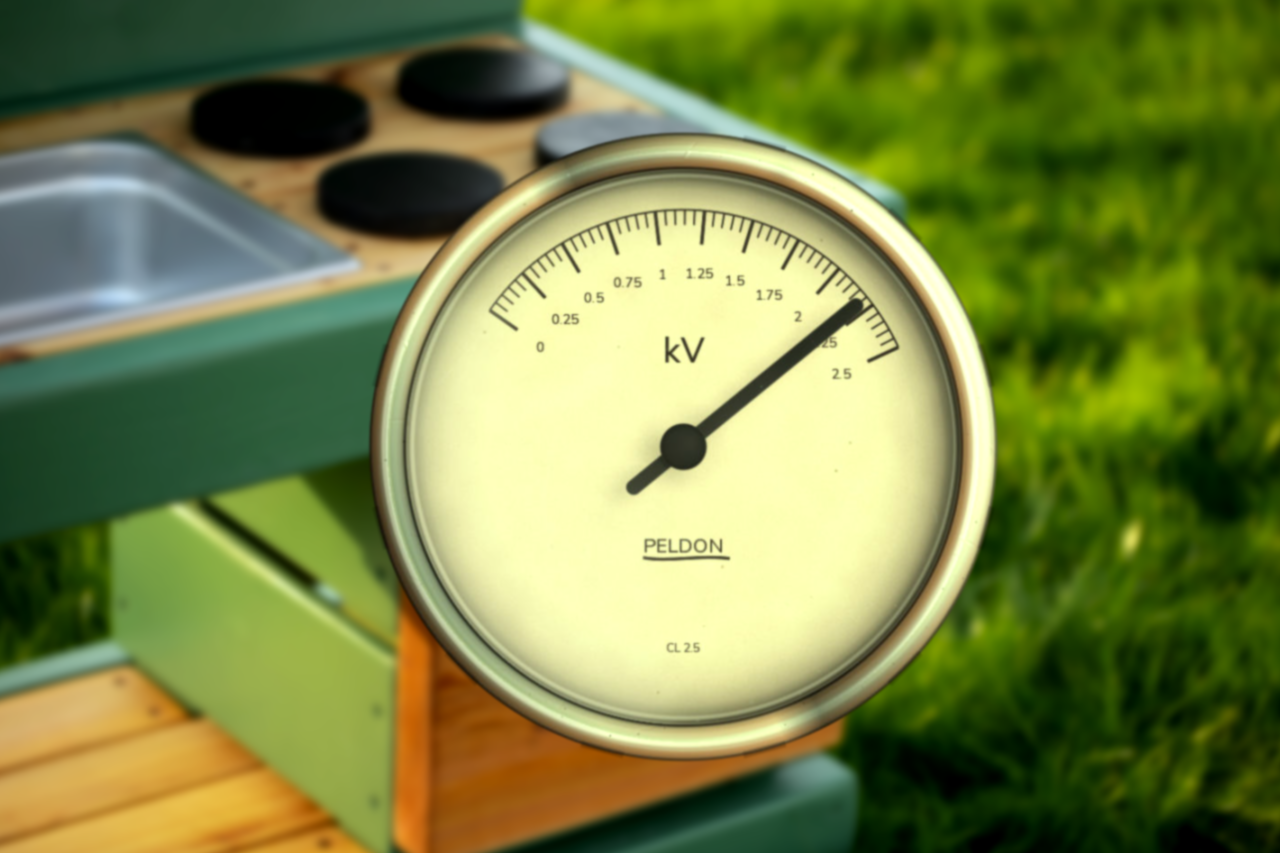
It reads **2.2** kV
